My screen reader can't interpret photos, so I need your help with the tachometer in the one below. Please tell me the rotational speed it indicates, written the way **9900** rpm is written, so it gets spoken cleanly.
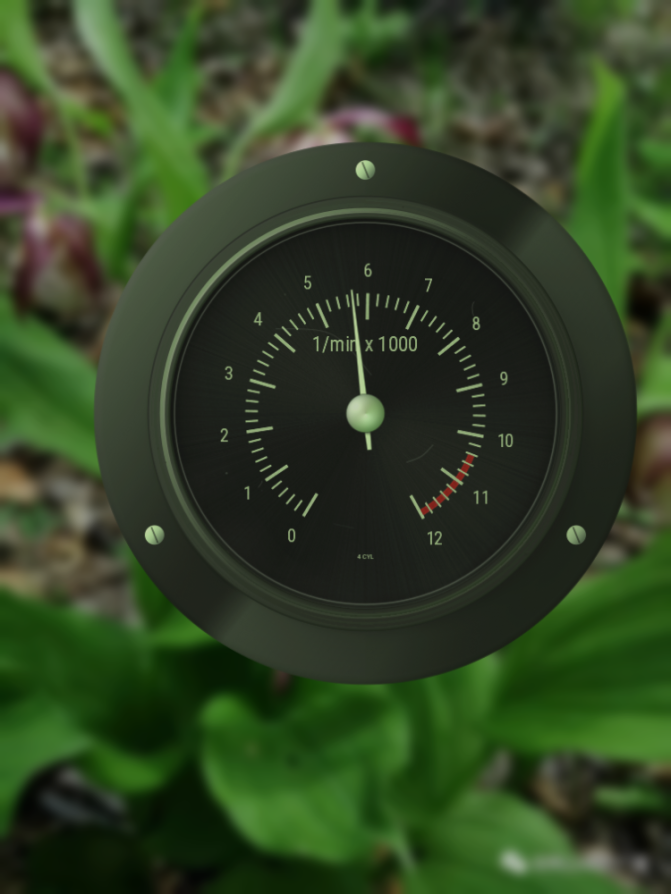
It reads **5700** rpm
